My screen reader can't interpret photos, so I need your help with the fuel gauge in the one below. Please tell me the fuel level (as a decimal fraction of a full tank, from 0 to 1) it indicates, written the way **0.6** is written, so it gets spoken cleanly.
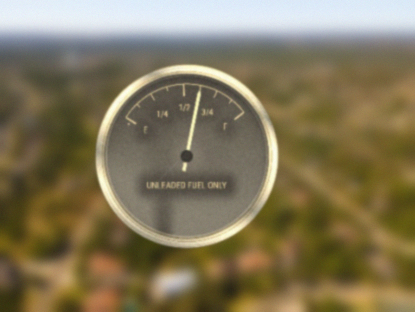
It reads **0.625**
